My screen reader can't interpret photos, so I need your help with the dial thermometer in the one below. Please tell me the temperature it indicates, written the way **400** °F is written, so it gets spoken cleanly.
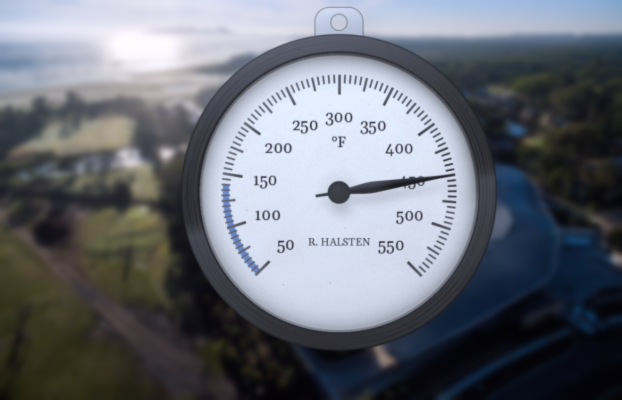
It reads **450** °F
